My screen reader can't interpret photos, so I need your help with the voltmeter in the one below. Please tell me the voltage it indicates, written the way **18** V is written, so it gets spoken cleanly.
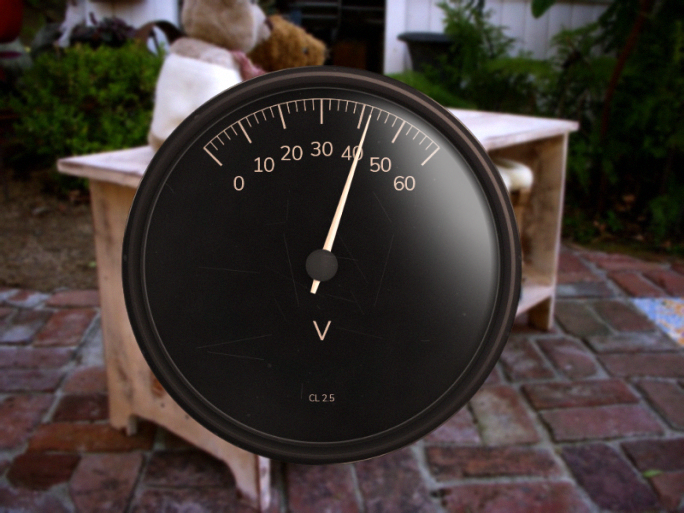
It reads **42** V
